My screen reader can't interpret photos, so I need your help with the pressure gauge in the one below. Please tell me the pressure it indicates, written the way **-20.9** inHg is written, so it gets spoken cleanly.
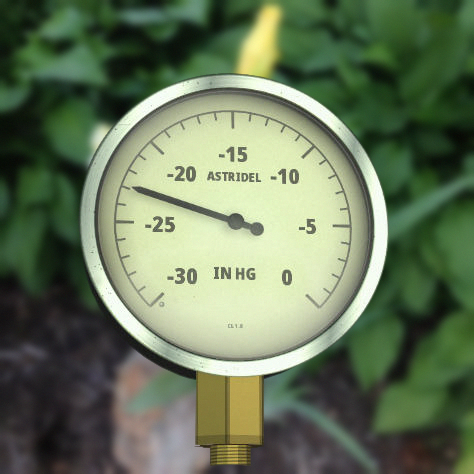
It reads **-23** inHg
